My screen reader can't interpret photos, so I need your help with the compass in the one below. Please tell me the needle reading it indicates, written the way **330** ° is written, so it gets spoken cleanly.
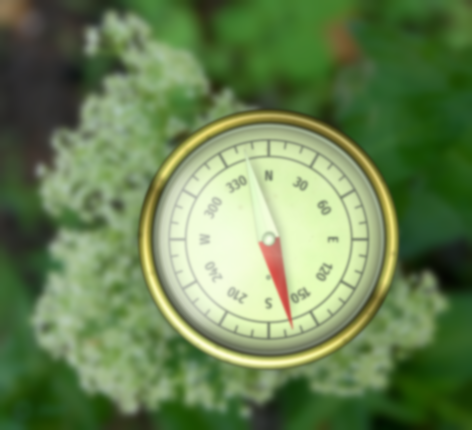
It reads **165** °
